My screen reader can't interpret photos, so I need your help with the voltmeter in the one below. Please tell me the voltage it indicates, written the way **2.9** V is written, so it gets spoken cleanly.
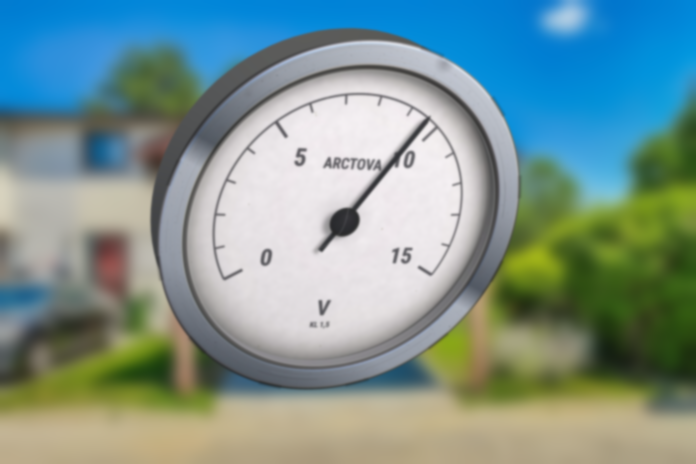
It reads **9.5** V
